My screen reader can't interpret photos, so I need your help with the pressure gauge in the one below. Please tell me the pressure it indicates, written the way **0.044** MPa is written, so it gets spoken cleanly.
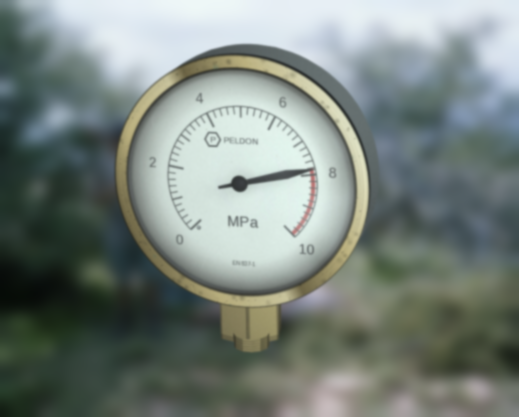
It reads **7.8** MPa
